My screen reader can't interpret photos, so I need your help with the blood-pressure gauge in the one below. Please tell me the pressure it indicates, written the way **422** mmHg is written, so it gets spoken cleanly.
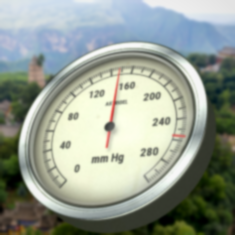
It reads **150** mmHg
